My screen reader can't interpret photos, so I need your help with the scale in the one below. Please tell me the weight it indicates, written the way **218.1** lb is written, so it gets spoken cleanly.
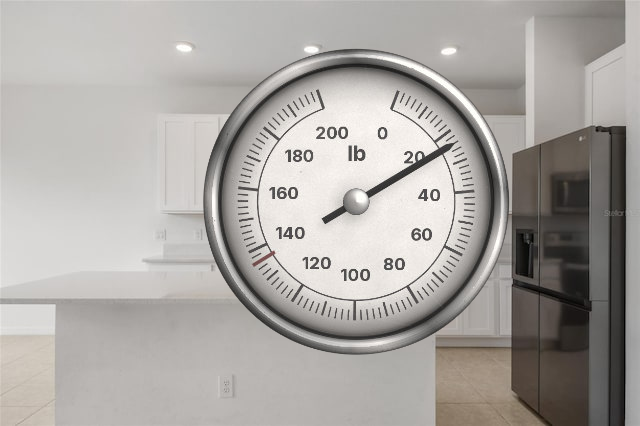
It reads **24** lb
